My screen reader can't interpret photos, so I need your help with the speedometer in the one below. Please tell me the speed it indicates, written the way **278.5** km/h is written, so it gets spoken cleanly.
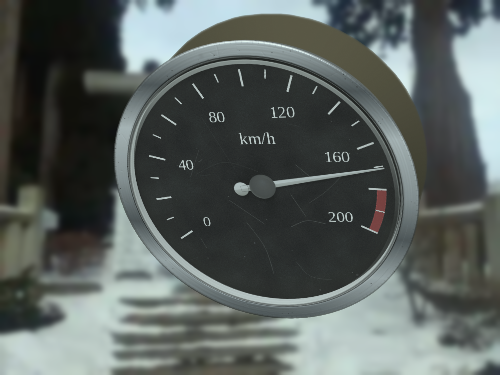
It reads **170** km/h
